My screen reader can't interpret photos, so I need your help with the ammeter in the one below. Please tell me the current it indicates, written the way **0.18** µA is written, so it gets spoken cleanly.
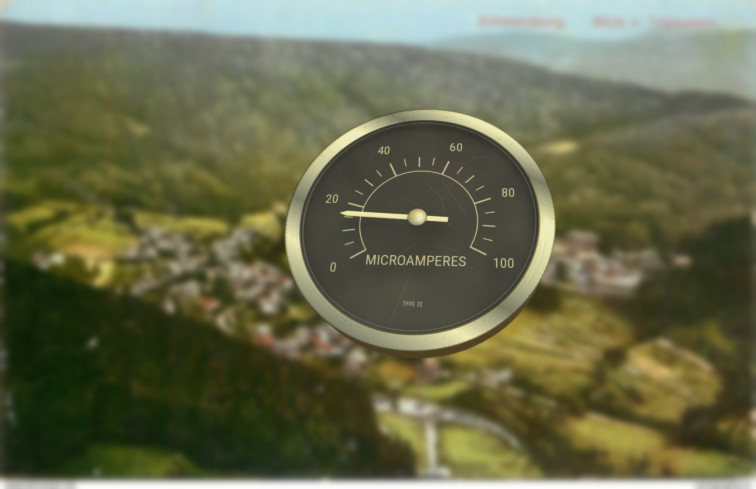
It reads **15** µA
